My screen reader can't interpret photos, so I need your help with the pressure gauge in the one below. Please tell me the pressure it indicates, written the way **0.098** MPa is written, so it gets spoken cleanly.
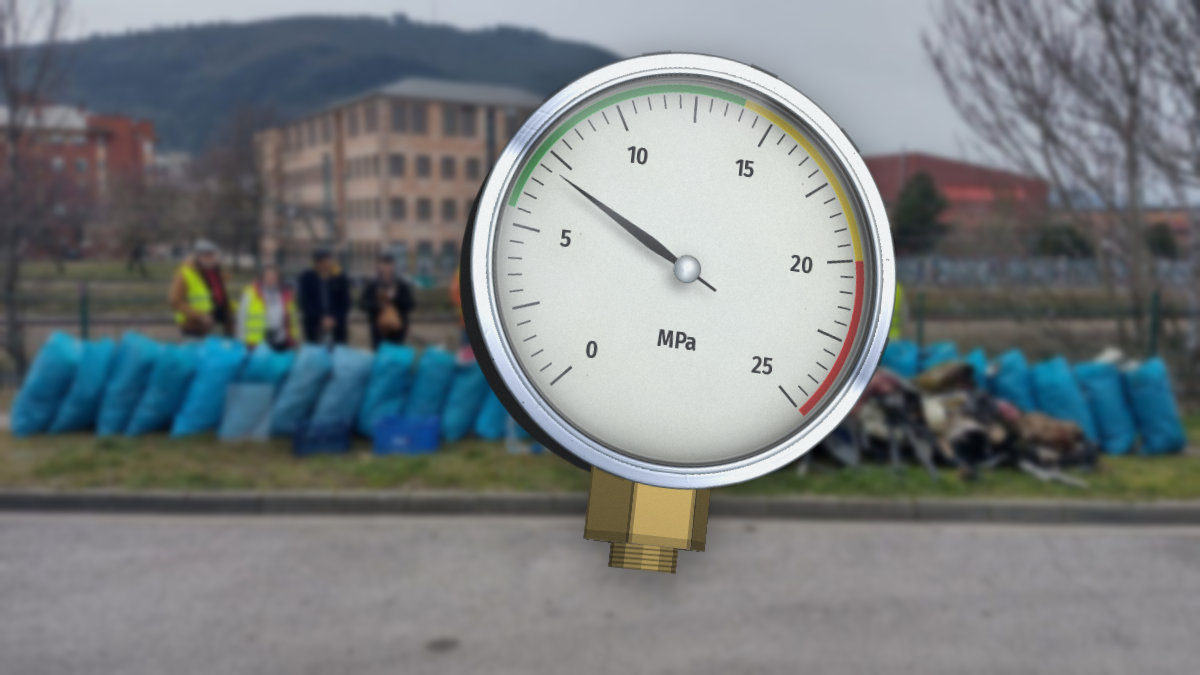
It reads **7** MPa
